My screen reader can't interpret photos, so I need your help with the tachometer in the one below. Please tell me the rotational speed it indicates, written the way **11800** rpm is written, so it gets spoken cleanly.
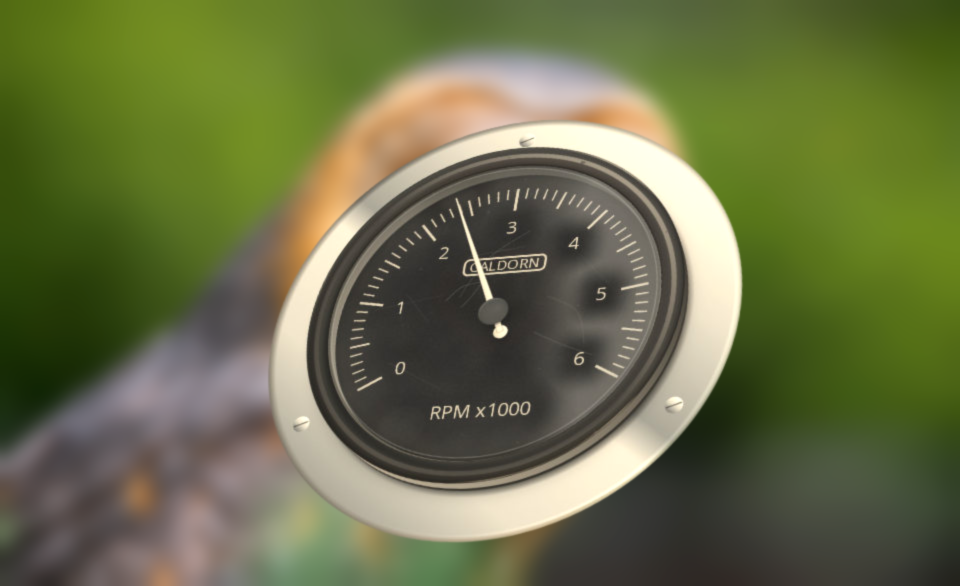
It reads **2400** rpm
